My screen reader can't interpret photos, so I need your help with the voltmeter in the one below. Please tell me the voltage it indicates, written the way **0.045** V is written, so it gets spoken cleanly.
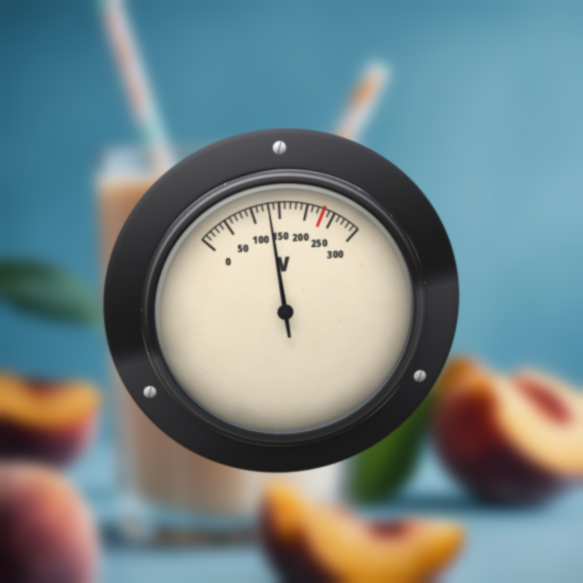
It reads **130** V
